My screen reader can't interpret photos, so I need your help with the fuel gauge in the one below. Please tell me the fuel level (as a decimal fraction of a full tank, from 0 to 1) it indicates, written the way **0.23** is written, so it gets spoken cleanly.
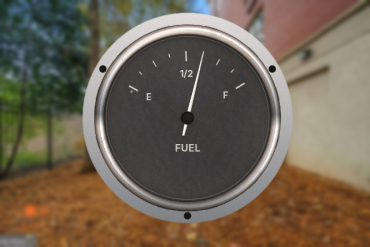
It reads **0.625**
